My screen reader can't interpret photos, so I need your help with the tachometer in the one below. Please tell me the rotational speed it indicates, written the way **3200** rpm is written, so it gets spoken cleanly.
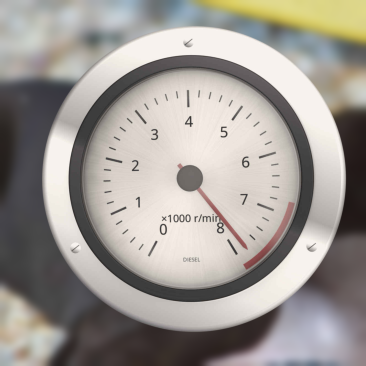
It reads **7800** rpm
